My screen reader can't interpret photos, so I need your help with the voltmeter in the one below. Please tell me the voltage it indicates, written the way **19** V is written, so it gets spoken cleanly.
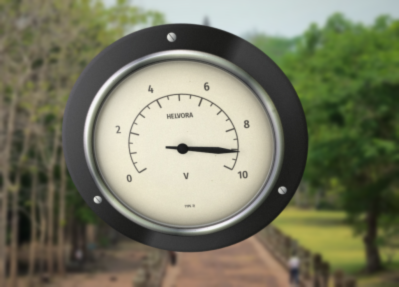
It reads **9** V
